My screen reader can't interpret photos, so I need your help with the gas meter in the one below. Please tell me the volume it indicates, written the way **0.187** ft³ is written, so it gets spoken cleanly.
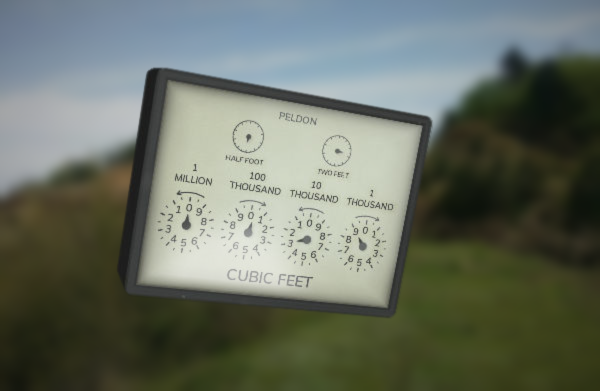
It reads **2900** ft³
